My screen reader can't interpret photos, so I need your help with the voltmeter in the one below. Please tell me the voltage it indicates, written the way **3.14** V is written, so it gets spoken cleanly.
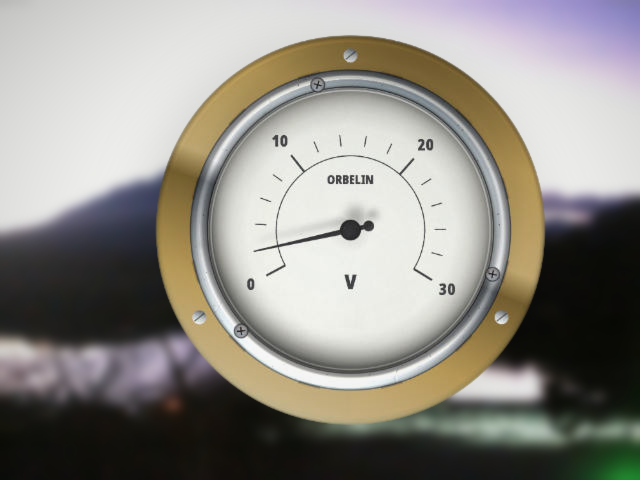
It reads **2** V
